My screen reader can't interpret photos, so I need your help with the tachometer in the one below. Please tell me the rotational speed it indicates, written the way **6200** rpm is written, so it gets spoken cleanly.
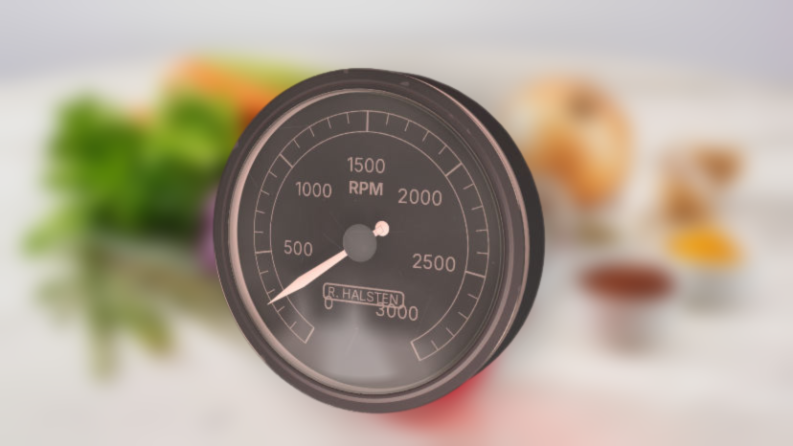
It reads **250** rpm
